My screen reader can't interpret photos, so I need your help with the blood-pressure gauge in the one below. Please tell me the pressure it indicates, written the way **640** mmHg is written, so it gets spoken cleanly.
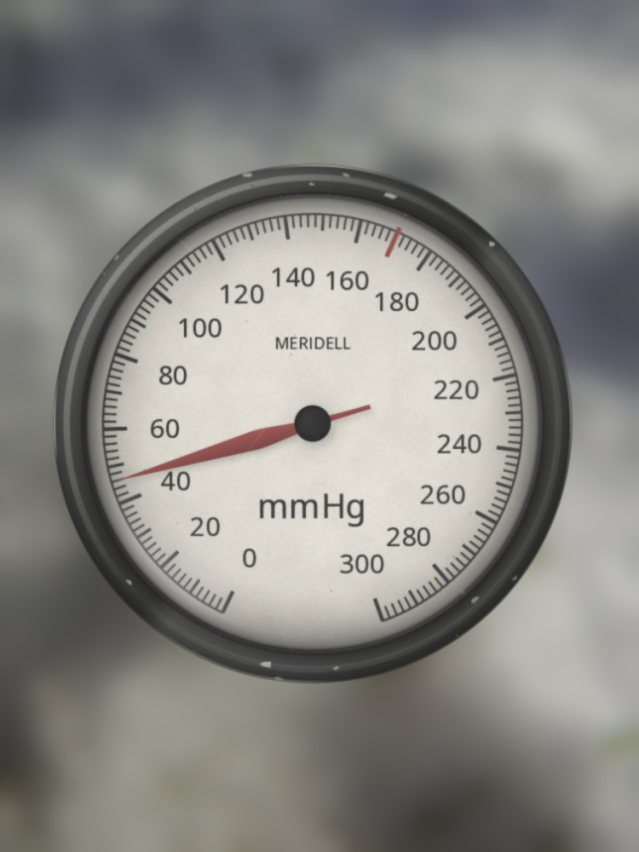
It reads **46** mmHg
